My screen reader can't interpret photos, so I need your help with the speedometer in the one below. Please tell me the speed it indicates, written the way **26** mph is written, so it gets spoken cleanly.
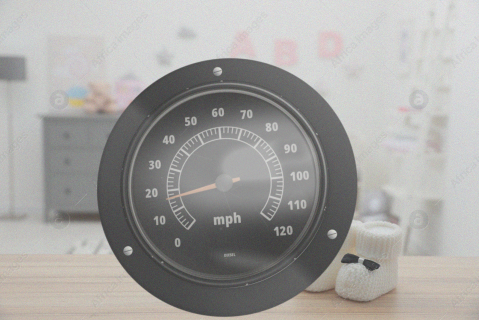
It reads **16** mph
